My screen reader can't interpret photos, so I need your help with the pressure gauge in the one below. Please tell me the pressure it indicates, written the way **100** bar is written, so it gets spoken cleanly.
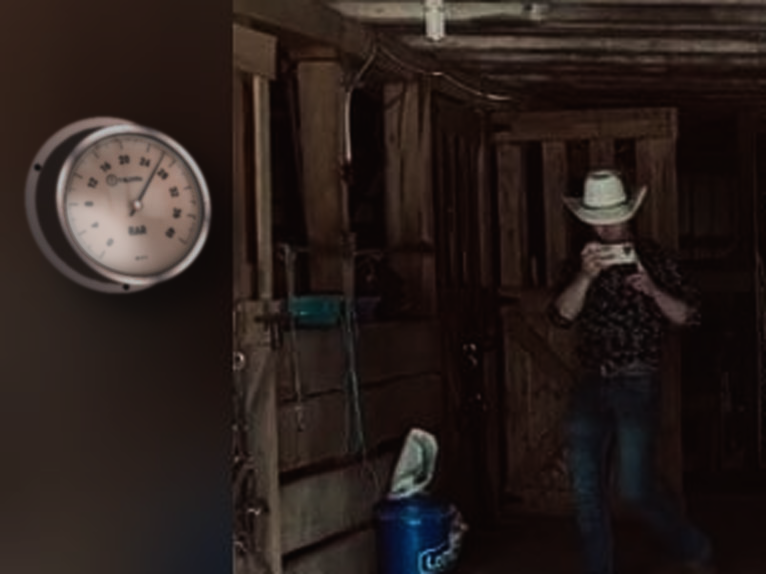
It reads **26** bar
